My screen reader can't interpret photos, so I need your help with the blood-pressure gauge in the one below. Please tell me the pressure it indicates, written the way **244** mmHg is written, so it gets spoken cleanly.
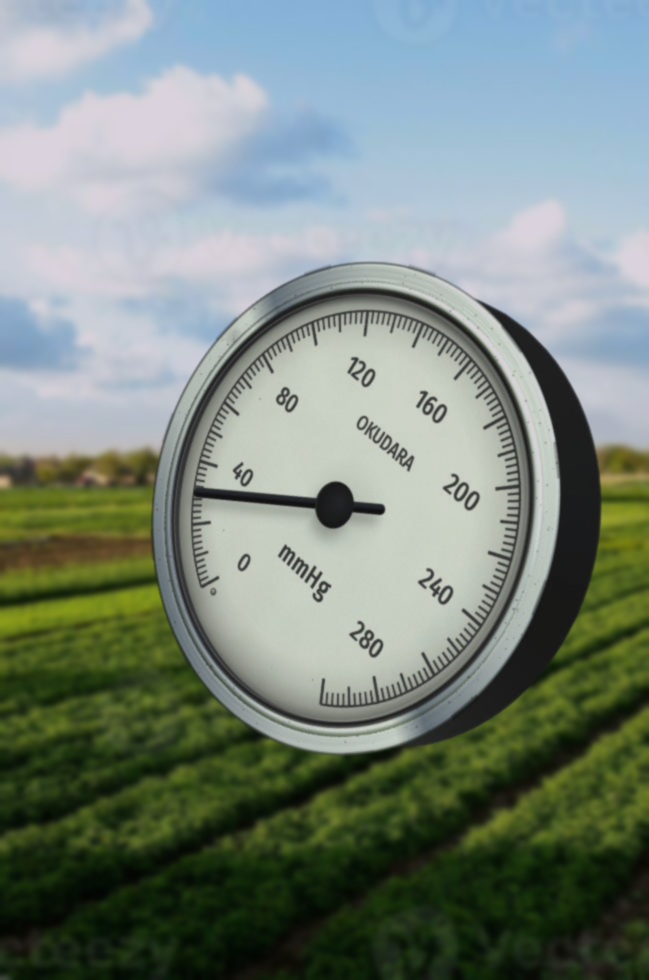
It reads **30** mmHg
